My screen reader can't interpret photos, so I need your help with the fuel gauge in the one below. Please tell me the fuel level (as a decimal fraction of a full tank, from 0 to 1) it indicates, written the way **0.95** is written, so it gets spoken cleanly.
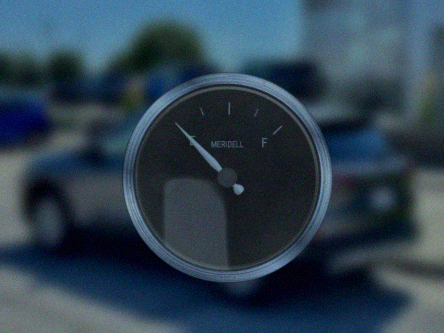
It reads **0**
